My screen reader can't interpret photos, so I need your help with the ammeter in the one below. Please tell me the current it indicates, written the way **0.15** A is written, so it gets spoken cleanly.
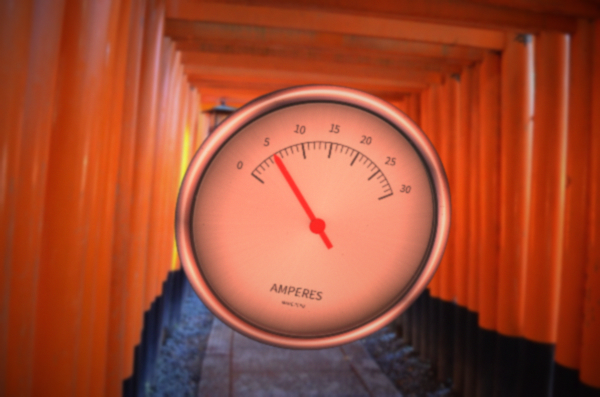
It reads **5** A
